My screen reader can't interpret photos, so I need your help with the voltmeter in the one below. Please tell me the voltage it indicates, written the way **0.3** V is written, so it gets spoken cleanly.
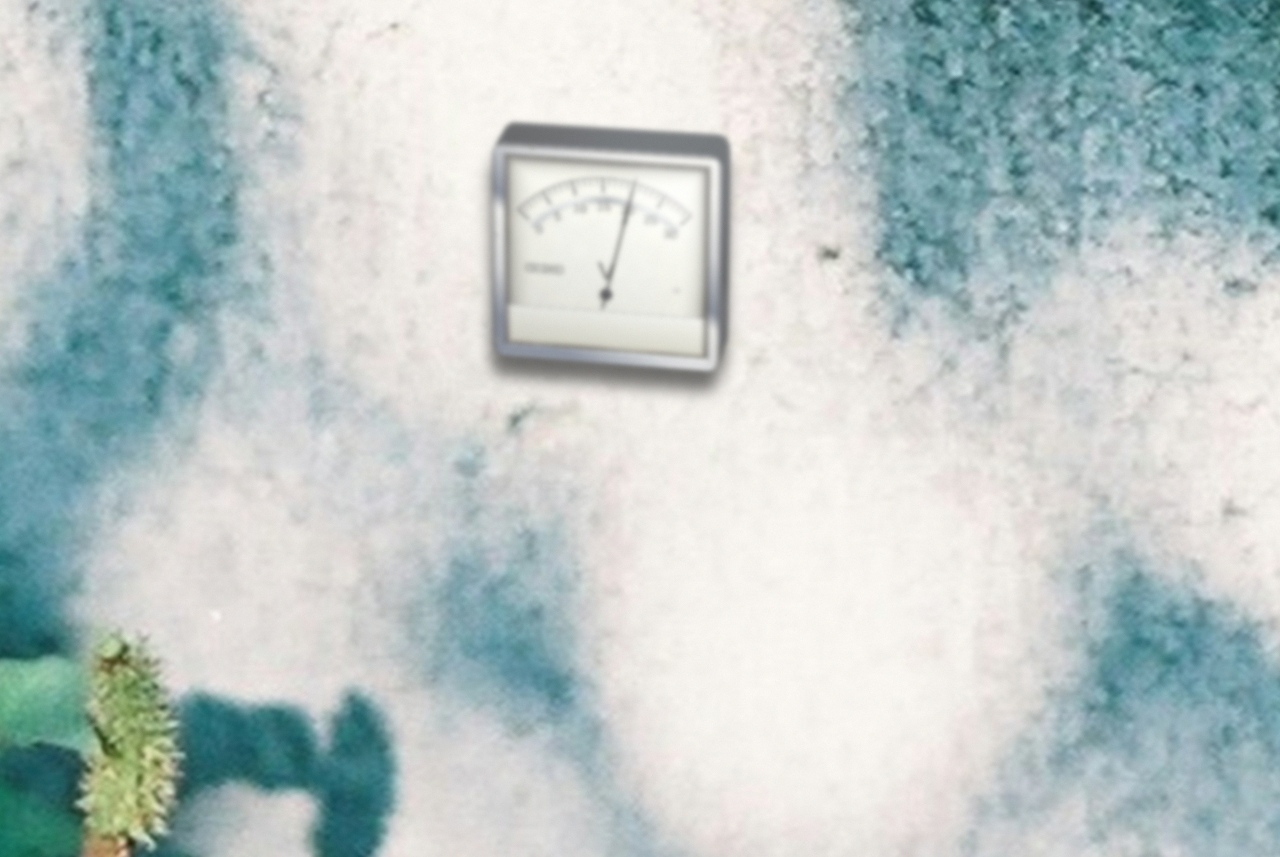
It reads **20** V
